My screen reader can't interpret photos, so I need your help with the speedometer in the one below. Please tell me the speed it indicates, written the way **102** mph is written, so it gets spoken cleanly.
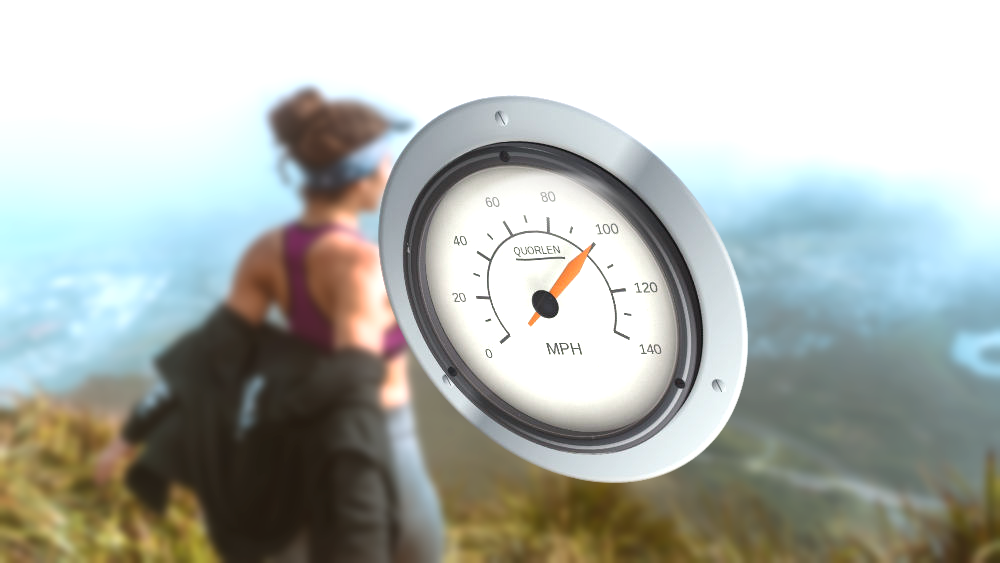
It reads **100** mph
